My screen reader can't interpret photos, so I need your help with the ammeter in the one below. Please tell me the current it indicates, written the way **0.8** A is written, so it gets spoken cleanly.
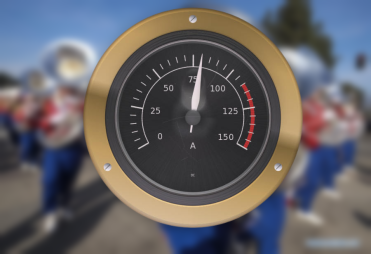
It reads **80** A
